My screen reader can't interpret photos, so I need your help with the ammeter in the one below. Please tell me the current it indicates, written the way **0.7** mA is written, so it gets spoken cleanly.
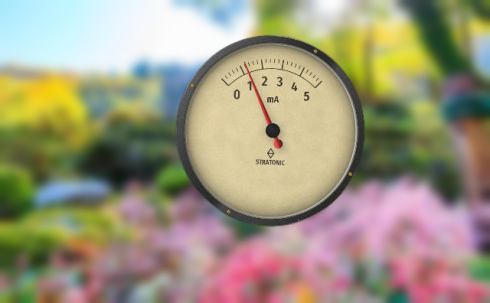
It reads **1.2** mA
